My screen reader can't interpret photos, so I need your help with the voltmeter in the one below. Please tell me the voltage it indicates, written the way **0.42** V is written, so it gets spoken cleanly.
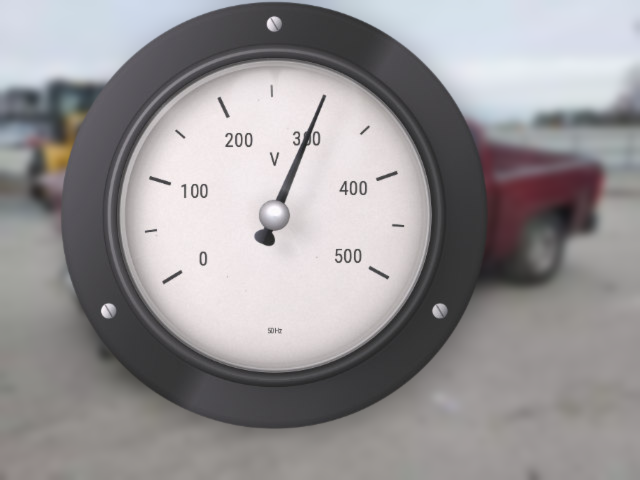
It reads **300** V
